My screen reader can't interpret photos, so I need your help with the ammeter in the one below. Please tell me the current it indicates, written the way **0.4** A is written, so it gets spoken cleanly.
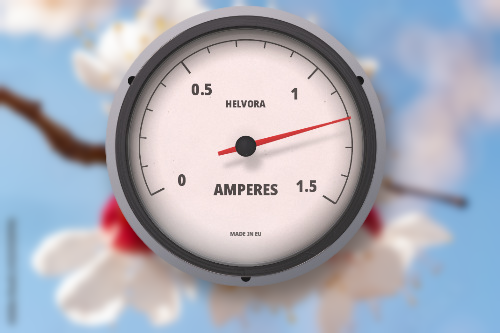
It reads **1.2** A
